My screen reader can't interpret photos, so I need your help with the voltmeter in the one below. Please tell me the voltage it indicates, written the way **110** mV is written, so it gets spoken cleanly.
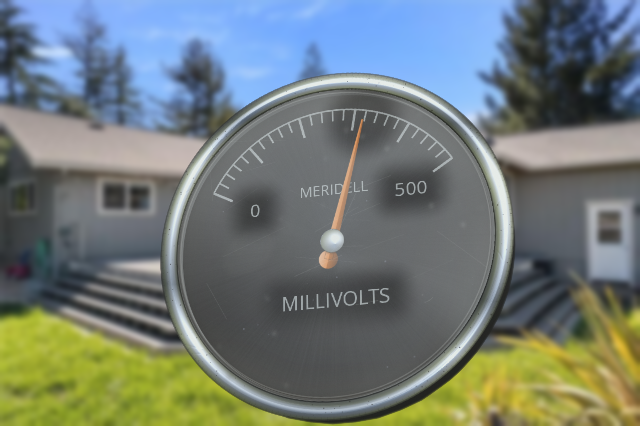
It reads **320** mV
